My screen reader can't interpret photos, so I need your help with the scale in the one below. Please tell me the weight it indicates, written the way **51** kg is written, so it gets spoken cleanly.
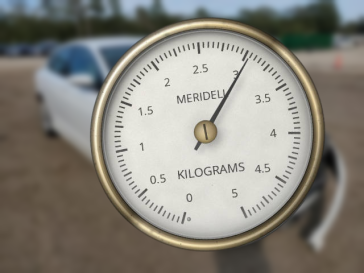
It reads **3.05** kg
